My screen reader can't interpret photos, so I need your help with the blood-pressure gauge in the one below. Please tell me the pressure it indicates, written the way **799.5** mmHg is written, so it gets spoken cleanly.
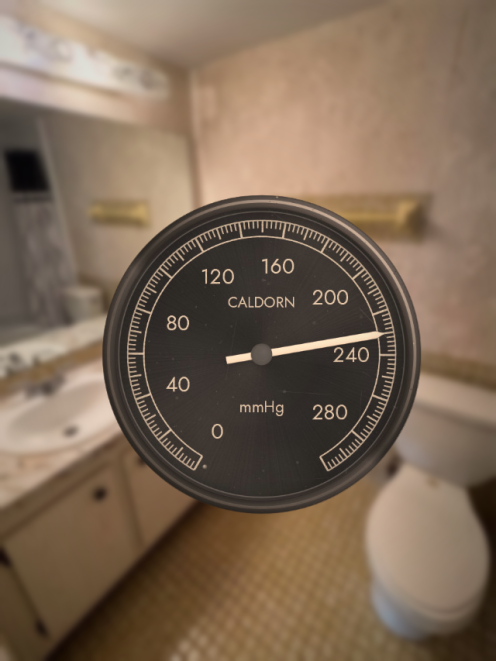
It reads **230** mmHg
